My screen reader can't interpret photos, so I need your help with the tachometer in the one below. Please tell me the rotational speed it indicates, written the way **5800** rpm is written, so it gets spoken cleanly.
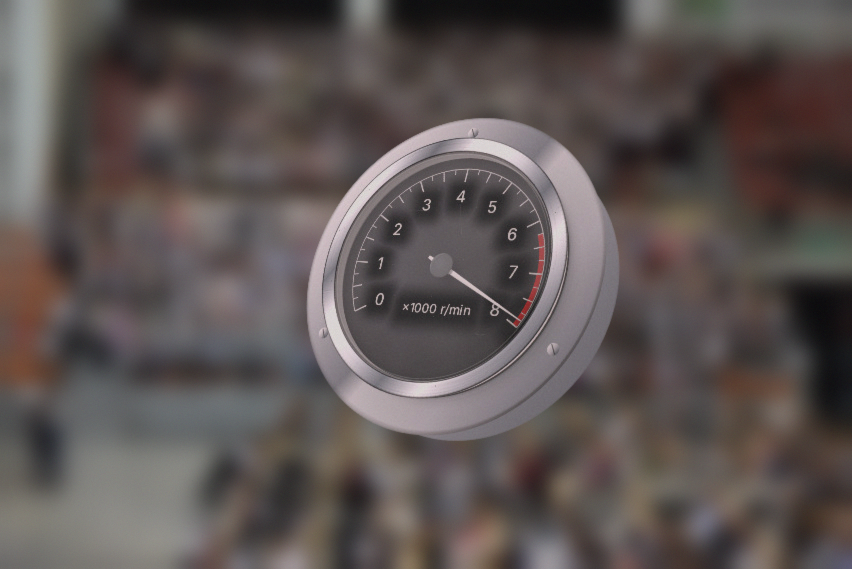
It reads **7875** rpm
